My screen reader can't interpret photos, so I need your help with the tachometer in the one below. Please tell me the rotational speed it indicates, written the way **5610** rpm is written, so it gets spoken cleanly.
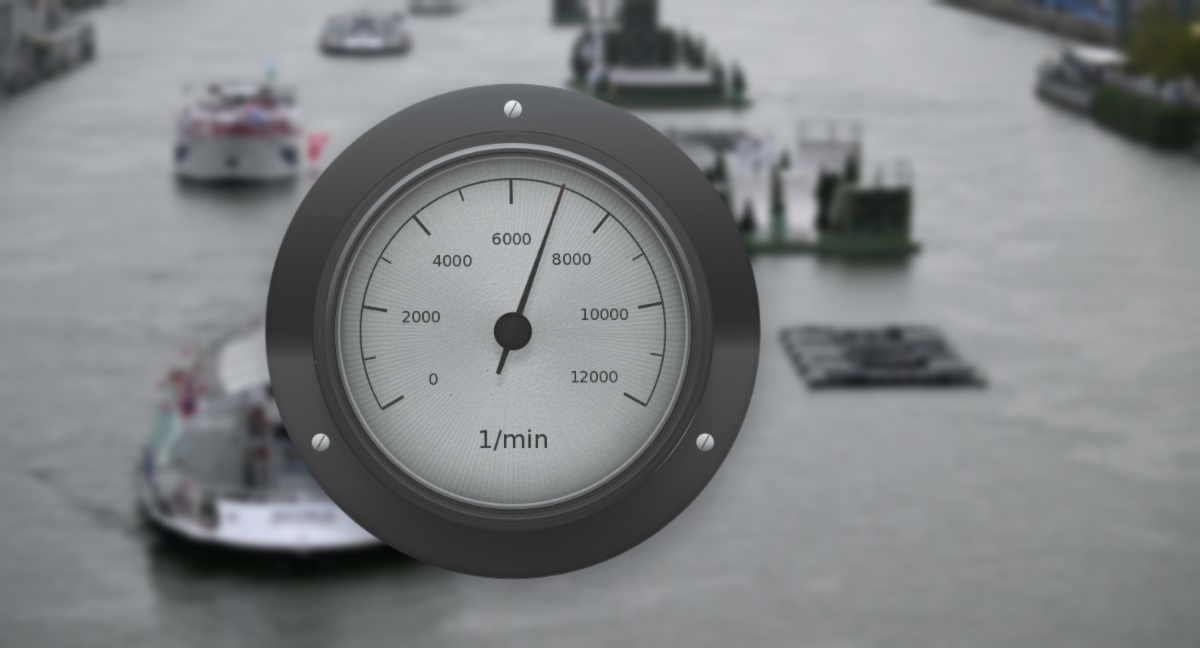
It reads **7000** rpm
